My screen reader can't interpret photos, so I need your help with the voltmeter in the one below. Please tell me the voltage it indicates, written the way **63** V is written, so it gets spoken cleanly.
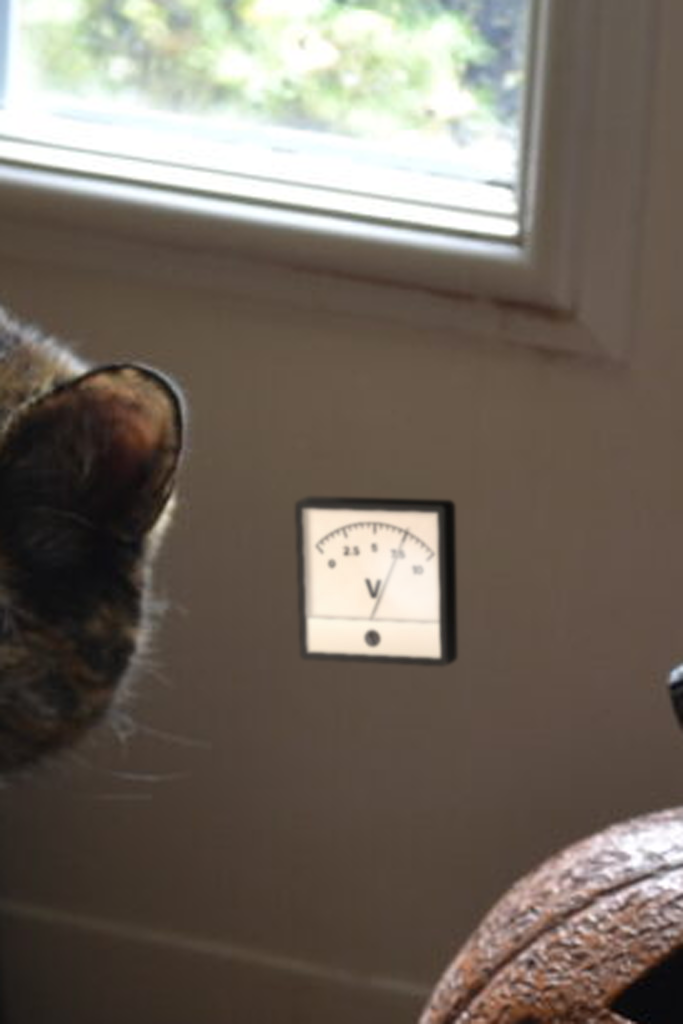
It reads **7.5** V
